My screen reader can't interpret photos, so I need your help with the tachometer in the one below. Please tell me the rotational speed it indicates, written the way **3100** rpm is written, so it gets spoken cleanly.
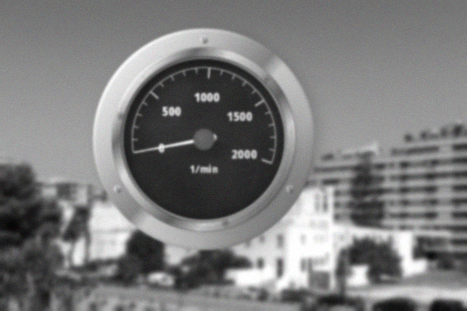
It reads **0** rpm
